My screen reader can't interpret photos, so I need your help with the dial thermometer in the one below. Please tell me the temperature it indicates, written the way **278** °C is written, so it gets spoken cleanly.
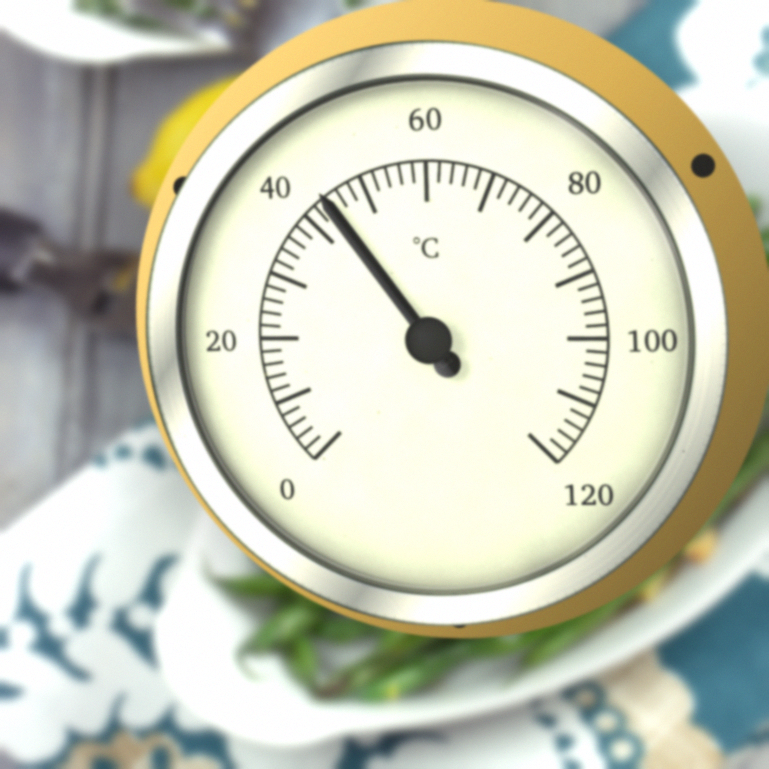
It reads **44** °C
